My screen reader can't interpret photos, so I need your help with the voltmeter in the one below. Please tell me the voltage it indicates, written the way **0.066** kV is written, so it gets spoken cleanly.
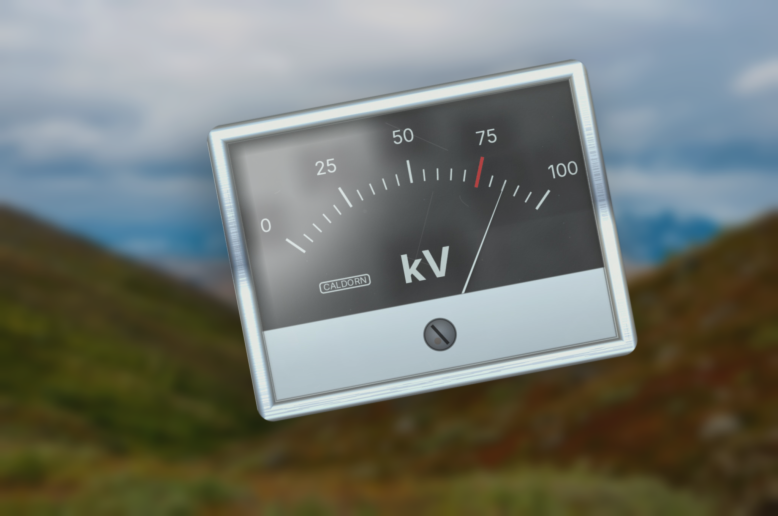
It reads **85** kV
